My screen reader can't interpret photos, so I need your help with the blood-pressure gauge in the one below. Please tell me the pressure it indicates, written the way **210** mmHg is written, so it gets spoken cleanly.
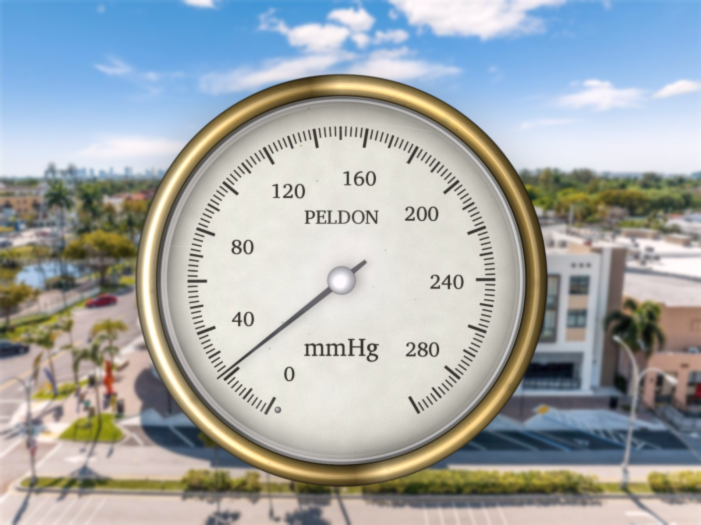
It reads **22** mmHg
